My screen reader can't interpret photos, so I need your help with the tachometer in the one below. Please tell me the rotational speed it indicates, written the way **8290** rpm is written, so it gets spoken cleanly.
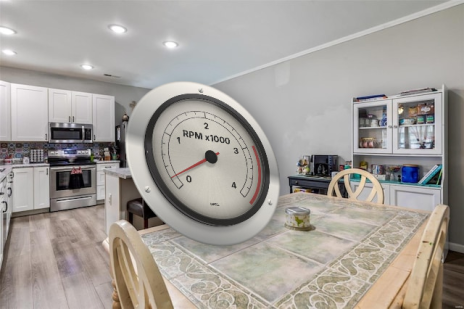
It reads **200** rpm
